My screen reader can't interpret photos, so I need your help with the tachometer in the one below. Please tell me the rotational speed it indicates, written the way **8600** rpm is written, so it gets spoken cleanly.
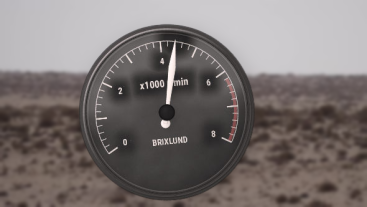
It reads **4400** rpm
